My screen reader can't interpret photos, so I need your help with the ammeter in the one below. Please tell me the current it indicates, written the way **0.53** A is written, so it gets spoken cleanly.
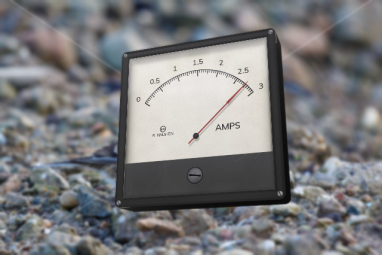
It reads **2.75** A
